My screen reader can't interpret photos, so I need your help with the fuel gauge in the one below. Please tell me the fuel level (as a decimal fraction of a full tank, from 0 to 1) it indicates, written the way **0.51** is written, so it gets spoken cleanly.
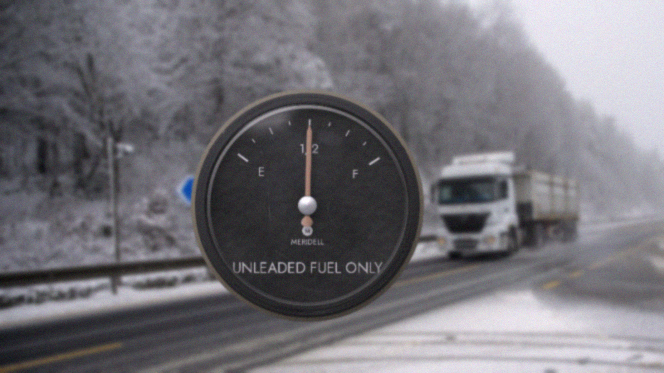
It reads **0.5**
